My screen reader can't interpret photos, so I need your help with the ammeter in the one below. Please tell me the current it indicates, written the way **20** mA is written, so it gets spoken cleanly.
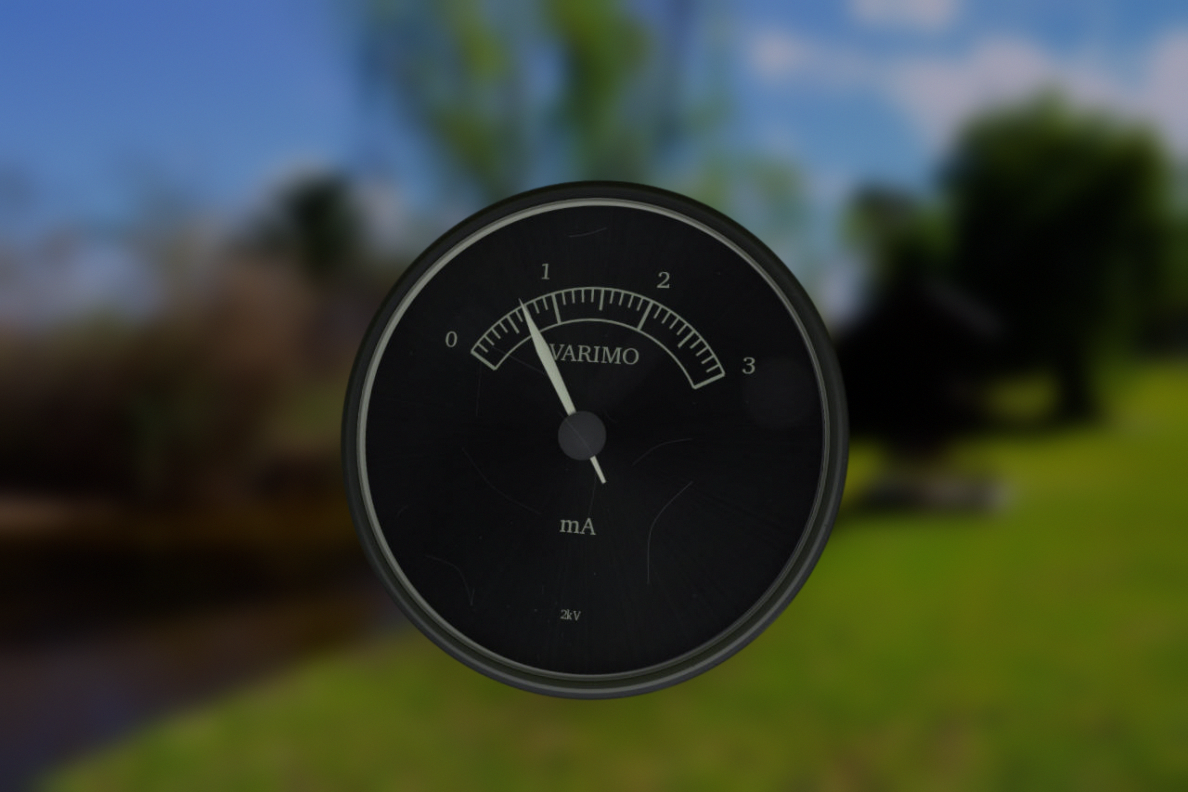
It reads **0.7** mA
